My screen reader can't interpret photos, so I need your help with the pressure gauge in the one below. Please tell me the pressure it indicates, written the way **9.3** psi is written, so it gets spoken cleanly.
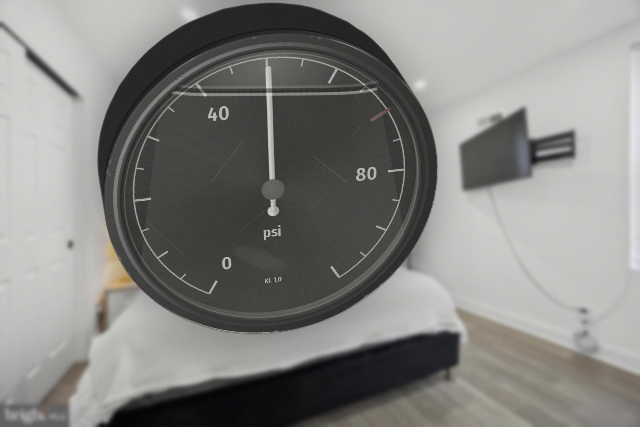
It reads **50** psi
